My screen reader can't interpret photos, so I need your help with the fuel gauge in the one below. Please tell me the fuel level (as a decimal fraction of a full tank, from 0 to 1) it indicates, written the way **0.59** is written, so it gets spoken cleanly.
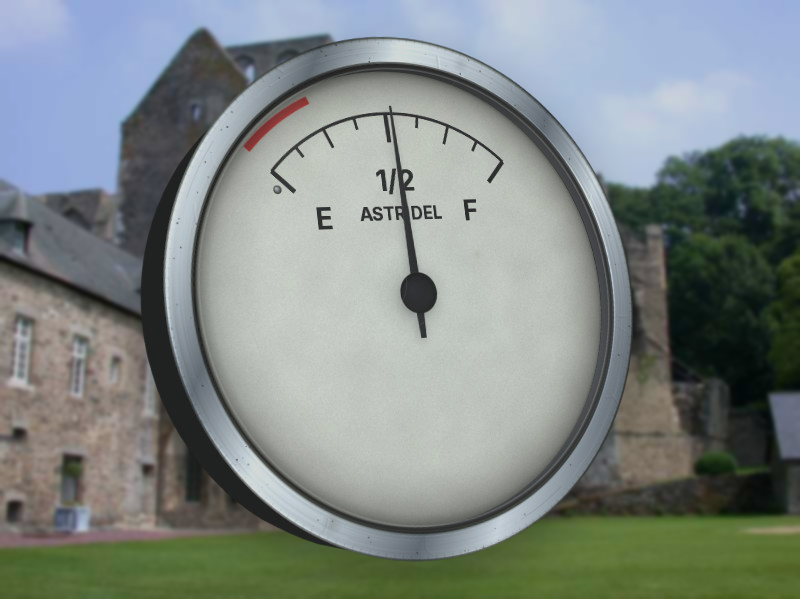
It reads **0.5**
